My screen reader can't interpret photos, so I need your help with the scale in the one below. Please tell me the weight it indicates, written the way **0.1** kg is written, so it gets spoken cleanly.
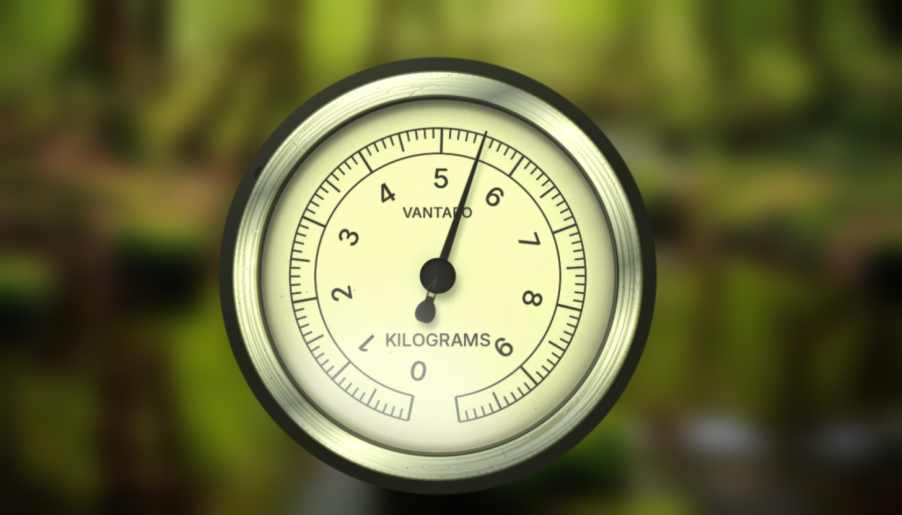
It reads **5.5** kg
